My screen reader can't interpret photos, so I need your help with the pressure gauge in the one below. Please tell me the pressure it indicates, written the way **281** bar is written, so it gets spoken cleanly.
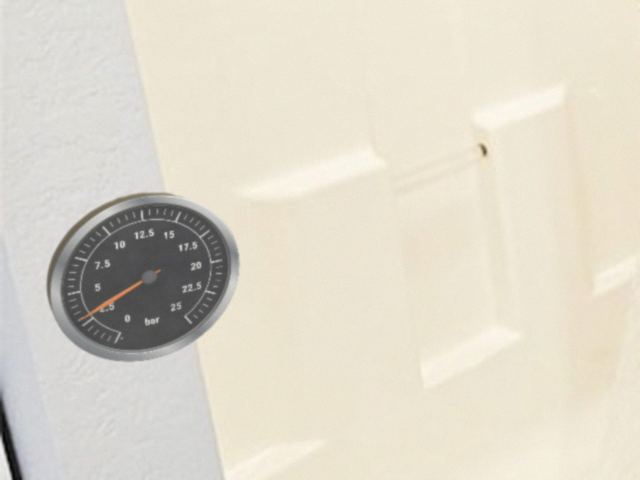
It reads **3** bar
